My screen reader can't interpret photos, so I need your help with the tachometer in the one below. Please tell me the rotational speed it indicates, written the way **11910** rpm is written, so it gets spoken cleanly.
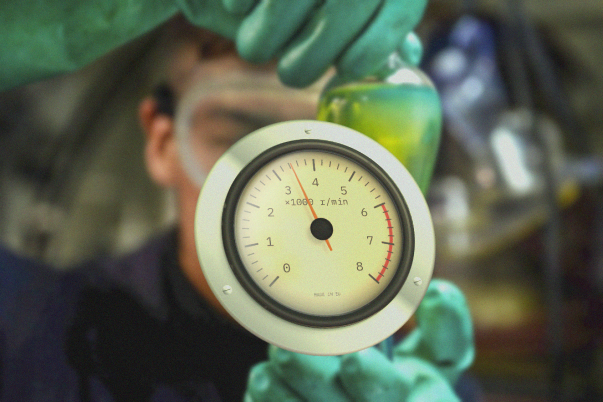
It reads **3400** rpm
